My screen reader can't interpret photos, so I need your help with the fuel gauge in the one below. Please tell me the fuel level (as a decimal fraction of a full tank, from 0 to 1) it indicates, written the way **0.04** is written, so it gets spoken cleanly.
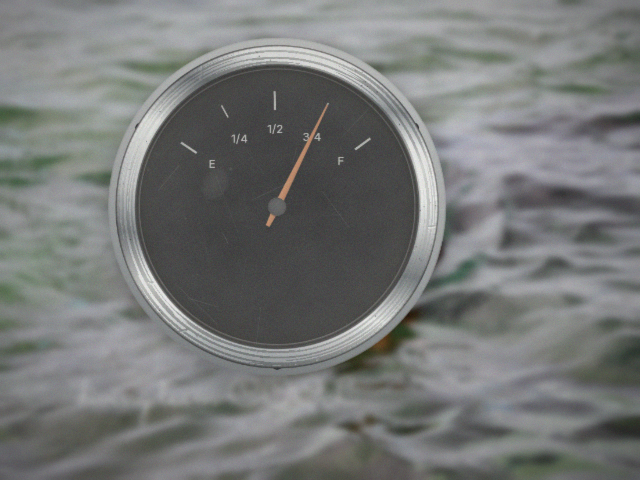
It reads **0.75**
